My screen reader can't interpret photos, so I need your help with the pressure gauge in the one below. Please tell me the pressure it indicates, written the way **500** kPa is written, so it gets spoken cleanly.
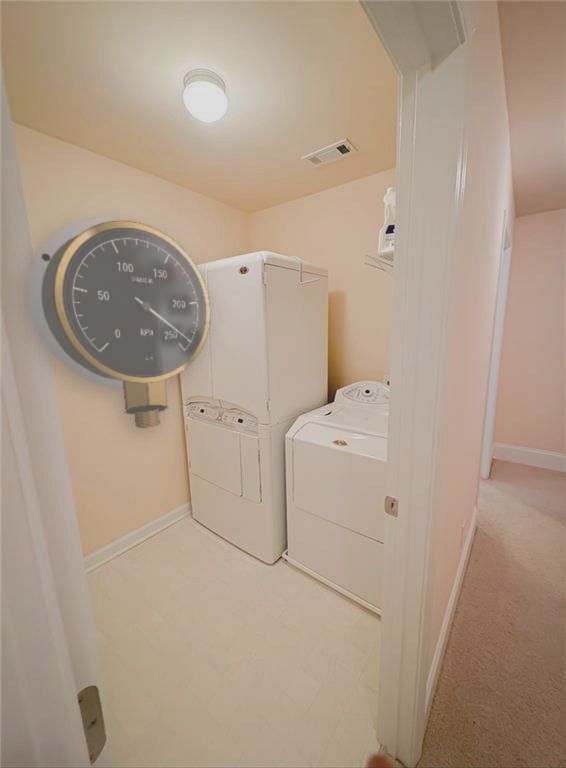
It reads **240** kPa
